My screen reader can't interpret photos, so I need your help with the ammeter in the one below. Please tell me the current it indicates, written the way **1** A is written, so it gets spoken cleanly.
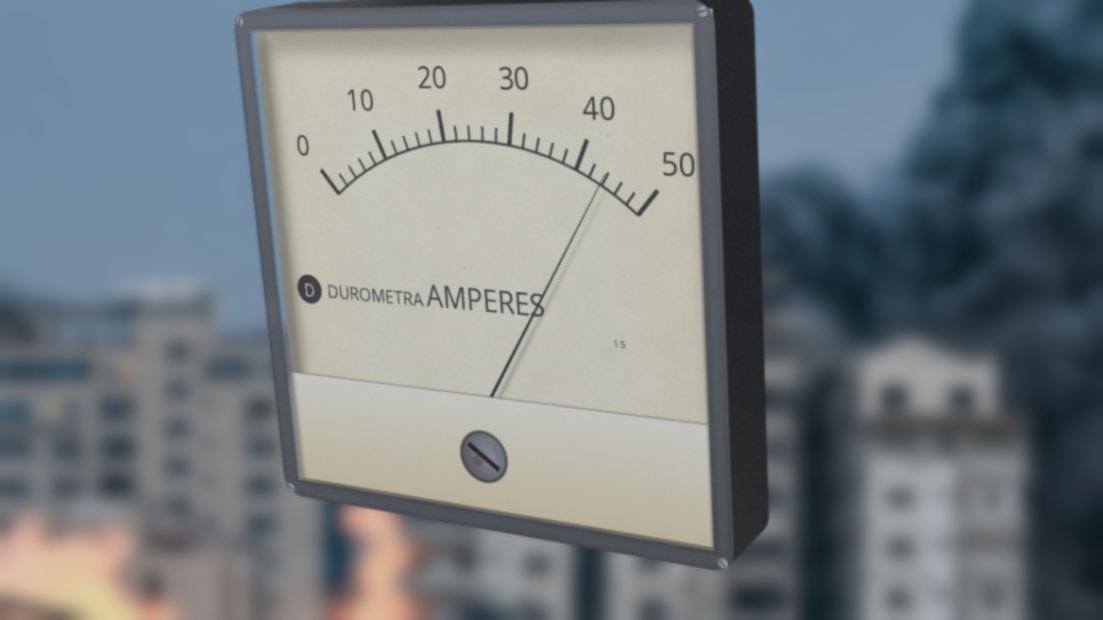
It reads **44** A
